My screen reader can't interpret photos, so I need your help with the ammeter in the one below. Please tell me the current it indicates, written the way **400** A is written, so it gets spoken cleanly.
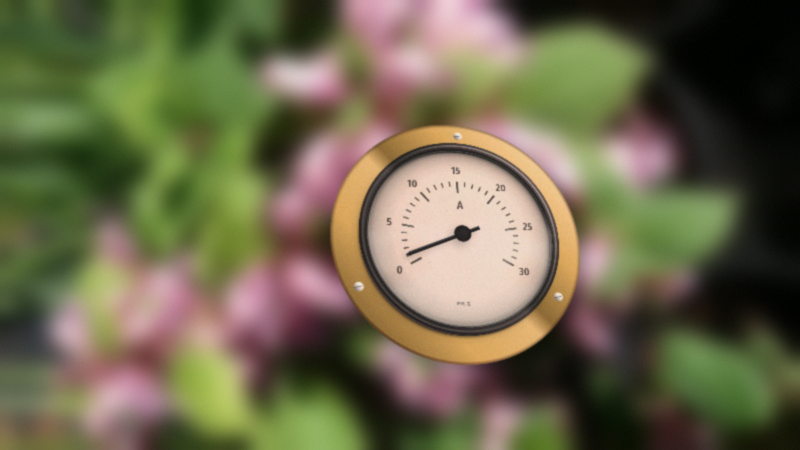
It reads **1** A
